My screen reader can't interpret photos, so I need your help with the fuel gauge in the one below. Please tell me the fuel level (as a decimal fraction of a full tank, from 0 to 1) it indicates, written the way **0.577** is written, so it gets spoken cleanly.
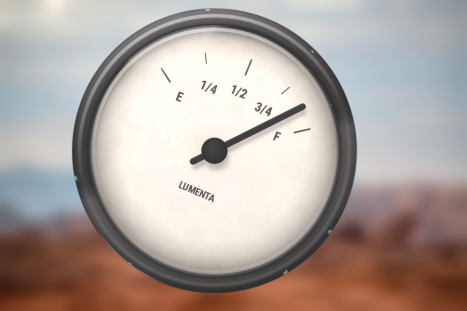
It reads **0.875**
